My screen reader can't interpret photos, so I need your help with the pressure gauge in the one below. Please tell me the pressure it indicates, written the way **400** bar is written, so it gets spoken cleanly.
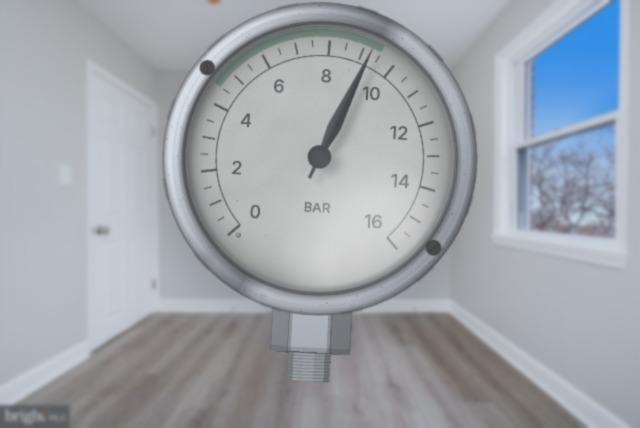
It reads **9.25** bar
